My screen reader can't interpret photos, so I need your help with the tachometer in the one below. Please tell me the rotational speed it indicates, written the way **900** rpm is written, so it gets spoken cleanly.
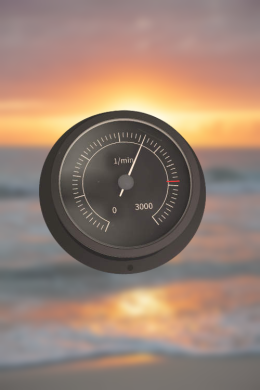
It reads **1800** rpm
